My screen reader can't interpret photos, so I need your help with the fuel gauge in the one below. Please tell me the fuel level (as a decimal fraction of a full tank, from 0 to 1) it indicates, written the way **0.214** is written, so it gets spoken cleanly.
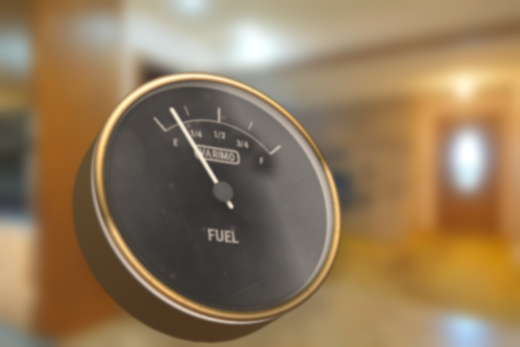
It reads **0.125**
